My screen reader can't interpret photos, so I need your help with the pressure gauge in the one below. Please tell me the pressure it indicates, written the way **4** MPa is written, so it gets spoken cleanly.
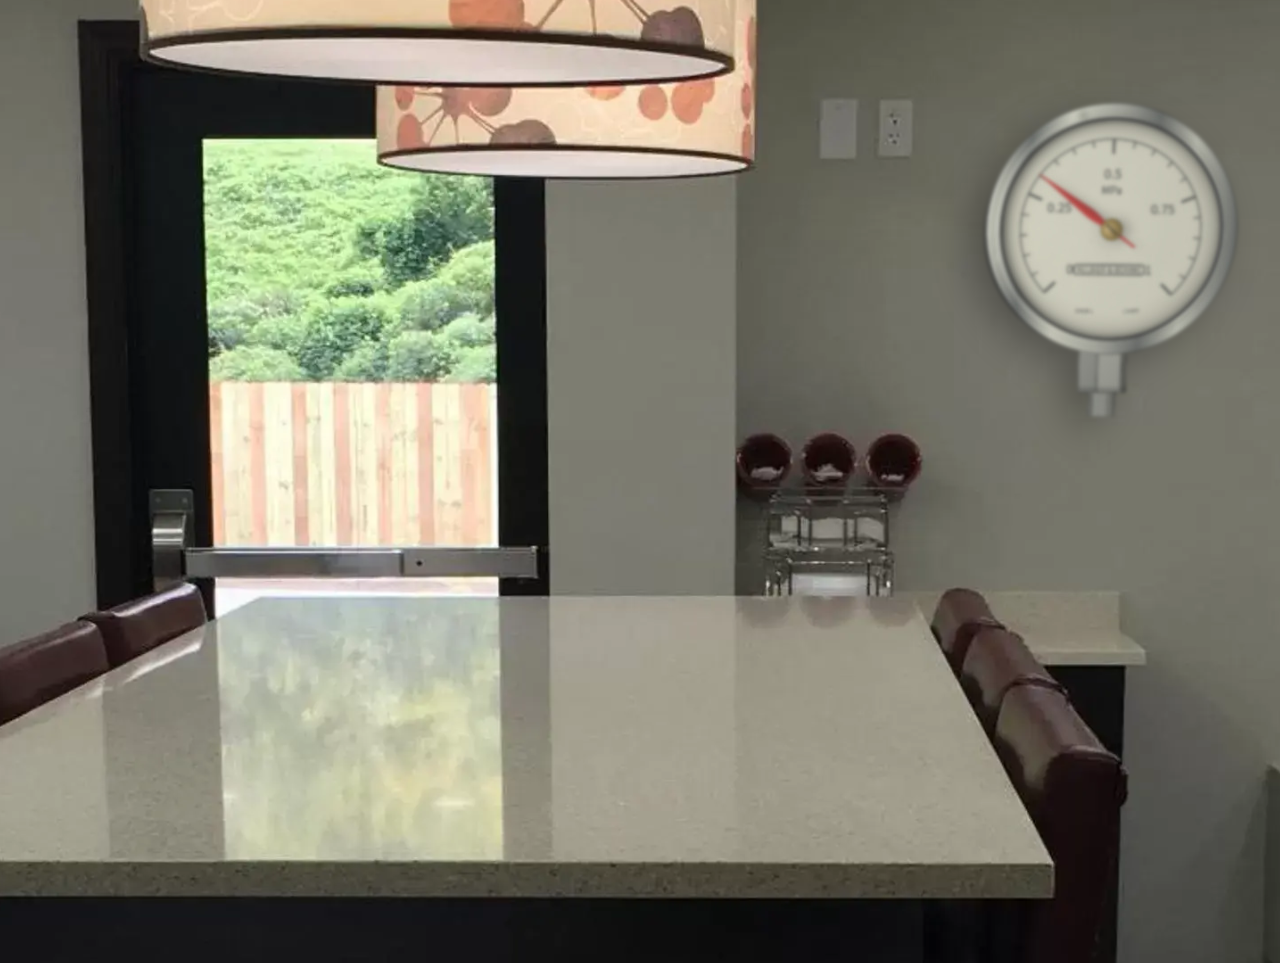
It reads **0.3** MPa
